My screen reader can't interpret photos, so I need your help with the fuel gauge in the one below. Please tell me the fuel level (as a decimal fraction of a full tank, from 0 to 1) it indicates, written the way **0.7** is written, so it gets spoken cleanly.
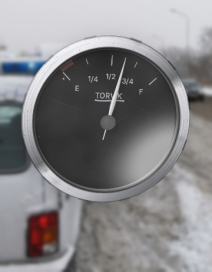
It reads **0.625**
